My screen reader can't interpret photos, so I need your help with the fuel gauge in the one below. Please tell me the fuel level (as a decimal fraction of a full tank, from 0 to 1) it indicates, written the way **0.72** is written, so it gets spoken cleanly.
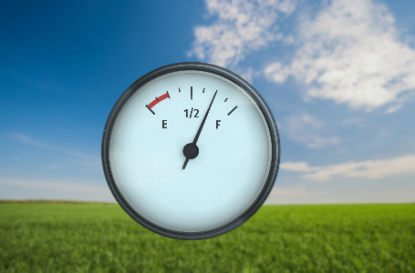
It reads **0.75**
